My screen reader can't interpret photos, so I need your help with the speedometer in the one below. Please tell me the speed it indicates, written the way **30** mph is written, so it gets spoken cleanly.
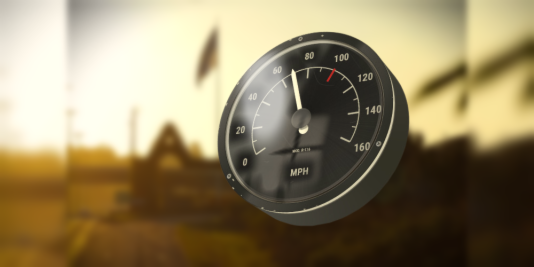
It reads **70** mph
